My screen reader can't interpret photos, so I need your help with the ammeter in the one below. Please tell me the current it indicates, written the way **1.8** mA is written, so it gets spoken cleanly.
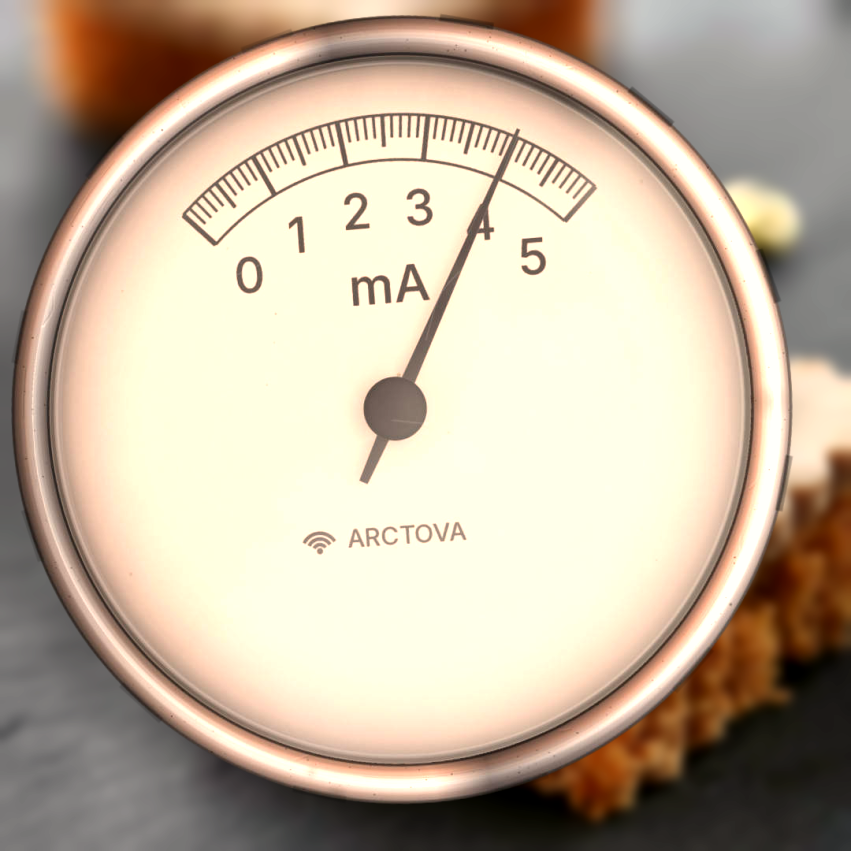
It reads **4** mA
